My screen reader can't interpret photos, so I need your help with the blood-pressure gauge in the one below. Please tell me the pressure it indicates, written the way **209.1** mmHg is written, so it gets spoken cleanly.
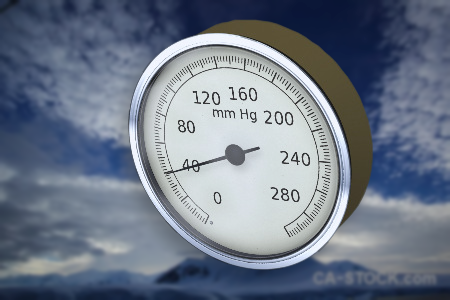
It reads **40** mmHg
